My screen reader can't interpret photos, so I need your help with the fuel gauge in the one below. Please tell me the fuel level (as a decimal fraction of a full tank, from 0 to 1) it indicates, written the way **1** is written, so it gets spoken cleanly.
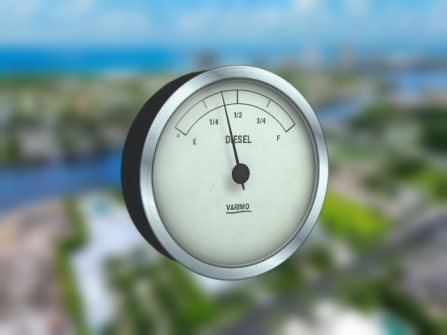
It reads **0.375**
